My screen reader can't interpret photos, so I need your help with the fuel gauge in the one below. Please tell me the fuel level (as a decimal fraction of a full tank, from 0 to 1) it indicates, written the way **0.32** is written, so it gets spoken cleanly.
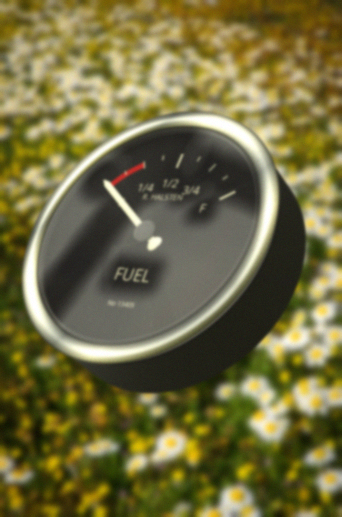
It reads **0**
